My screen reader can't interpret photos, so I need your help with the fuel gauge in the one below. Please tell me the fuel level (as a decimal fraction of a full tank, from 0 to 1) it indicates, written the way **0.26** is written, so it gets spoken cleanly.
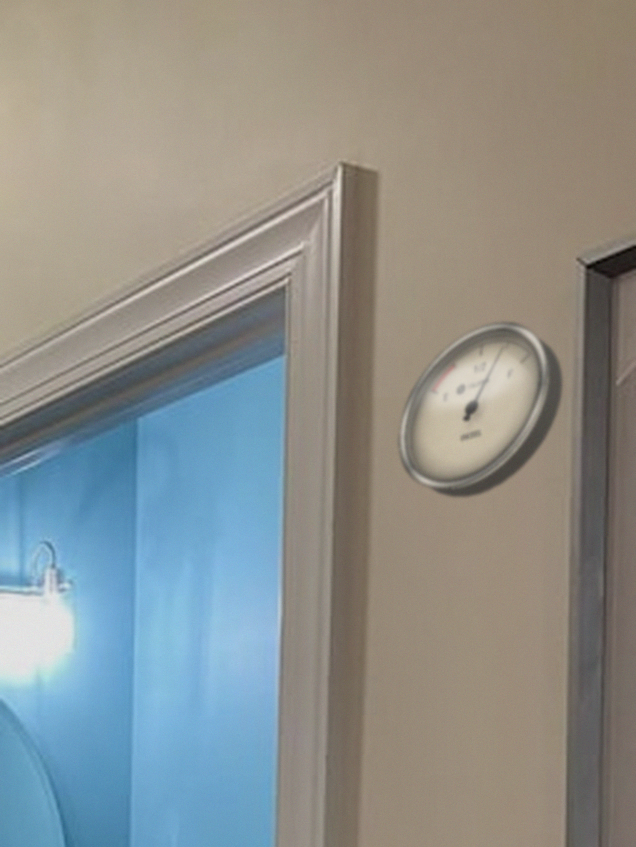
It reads **0.75**
